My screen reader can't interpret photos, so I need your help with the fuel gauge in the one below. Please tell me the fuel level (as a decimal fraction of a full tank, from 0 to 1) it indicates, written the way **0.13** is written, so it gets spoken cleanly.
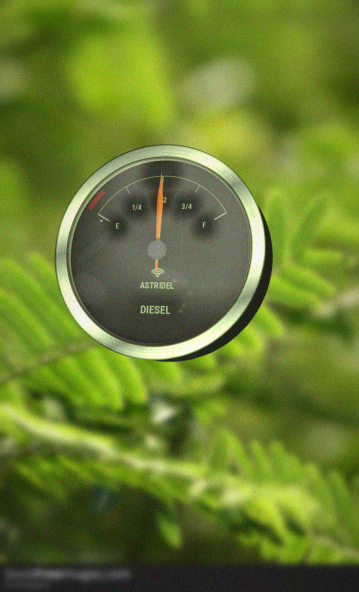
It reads **0.5**
